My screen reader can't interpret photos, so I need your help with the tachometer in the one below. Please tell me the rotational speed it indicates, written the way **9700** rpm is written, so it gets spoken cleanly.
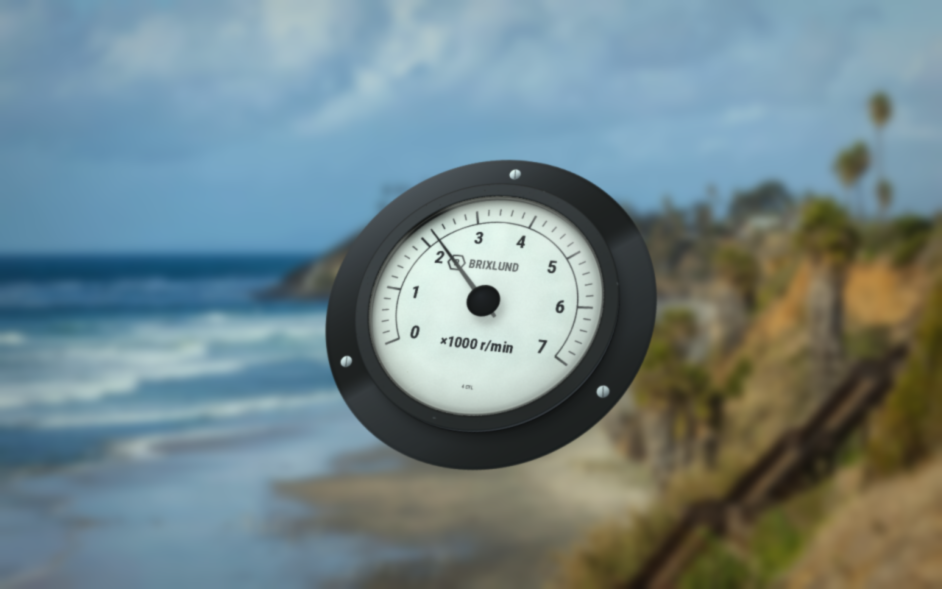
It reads **2200** rpm
